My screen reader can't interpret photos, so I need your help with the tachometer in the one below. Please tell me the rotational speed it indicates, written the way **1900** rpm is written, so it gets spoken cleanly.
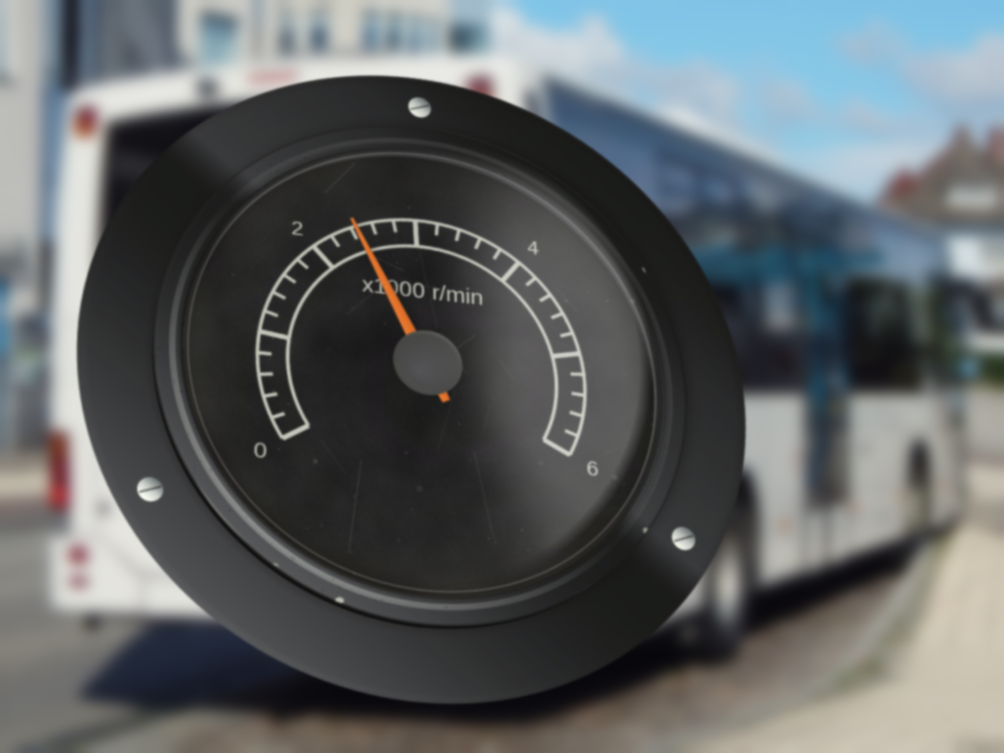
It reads **2400** rpm
